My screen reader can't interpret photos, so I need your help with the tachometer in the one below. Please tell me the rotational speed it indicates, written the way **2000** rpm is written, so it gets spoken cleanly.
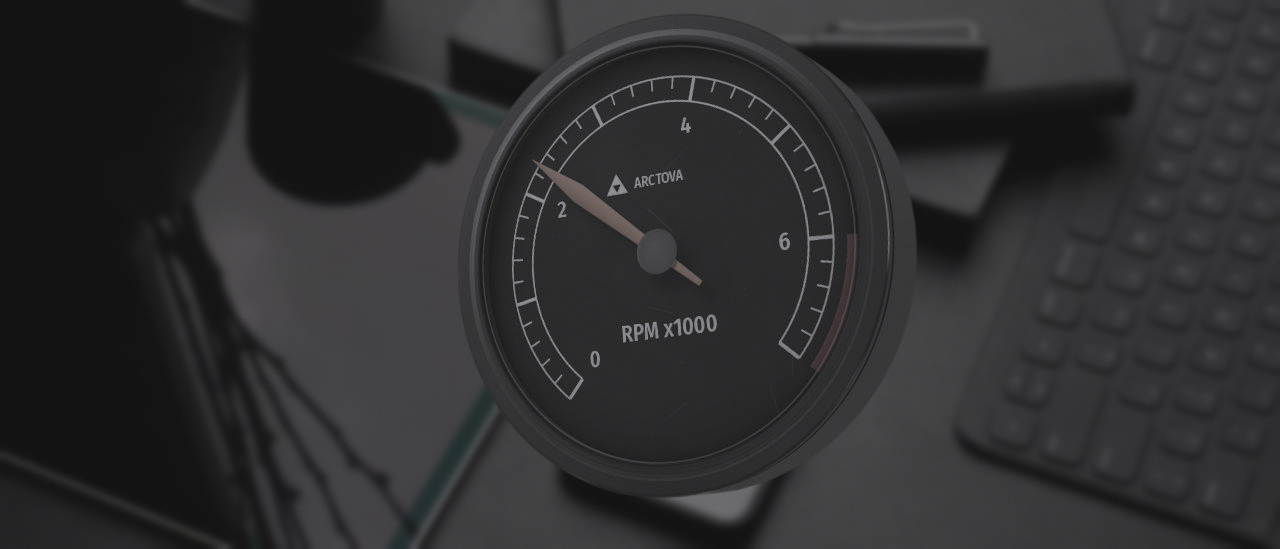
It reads **2300** rpm
